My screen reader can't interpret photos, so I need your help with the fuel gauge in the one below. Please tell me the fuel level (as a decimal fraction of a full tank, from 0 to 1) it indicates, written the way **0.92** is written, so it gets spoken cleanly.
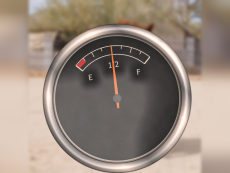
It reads **0.5**
